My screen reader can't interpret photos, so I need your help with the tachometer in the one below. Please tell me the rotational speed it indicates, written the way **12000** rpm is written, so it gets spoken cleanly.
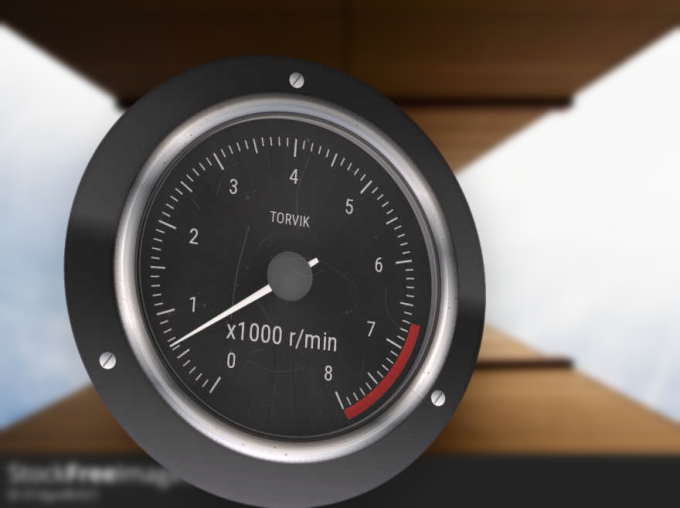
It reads **650** rpm
